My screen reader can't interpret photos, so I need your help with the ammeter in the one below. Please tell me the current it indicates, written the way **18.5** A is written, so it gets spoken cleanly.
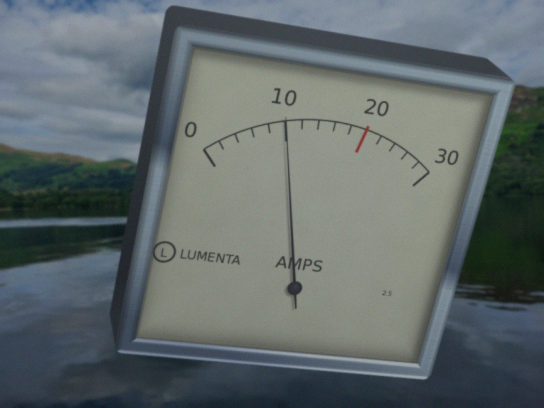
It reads **10** A
